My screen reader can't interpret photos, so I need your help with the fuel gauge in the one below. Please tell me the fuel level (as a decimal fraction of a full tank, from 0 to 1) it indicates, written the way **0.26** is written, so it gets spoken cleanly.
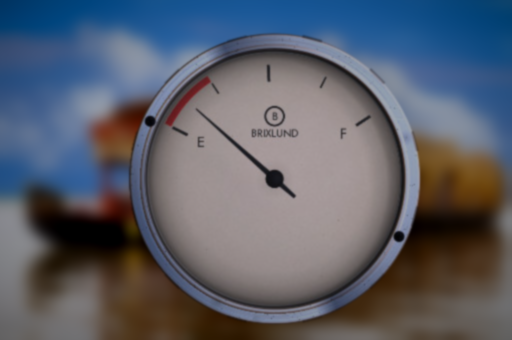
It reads **0.125**
